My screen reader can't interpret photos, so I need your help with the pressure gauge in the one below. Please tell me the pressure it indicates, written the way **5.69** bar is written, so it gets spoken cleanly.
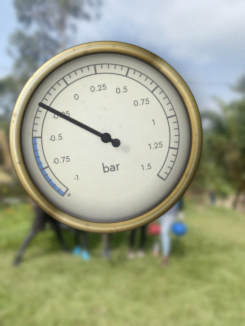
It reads **-0.25** bar
